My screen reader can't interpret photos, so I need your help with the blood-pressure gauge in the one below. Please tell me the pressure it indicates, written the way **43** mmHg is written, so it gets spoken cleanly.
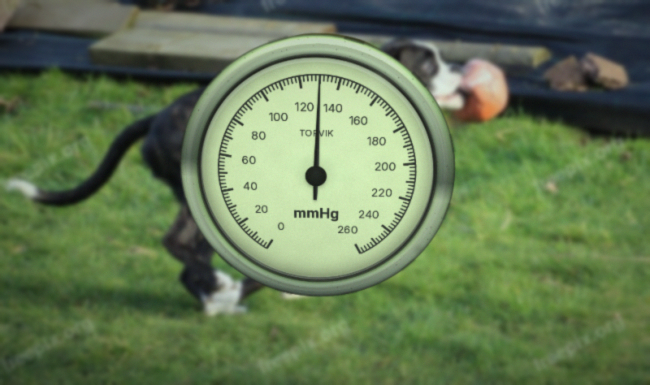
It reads **130** mmHg
